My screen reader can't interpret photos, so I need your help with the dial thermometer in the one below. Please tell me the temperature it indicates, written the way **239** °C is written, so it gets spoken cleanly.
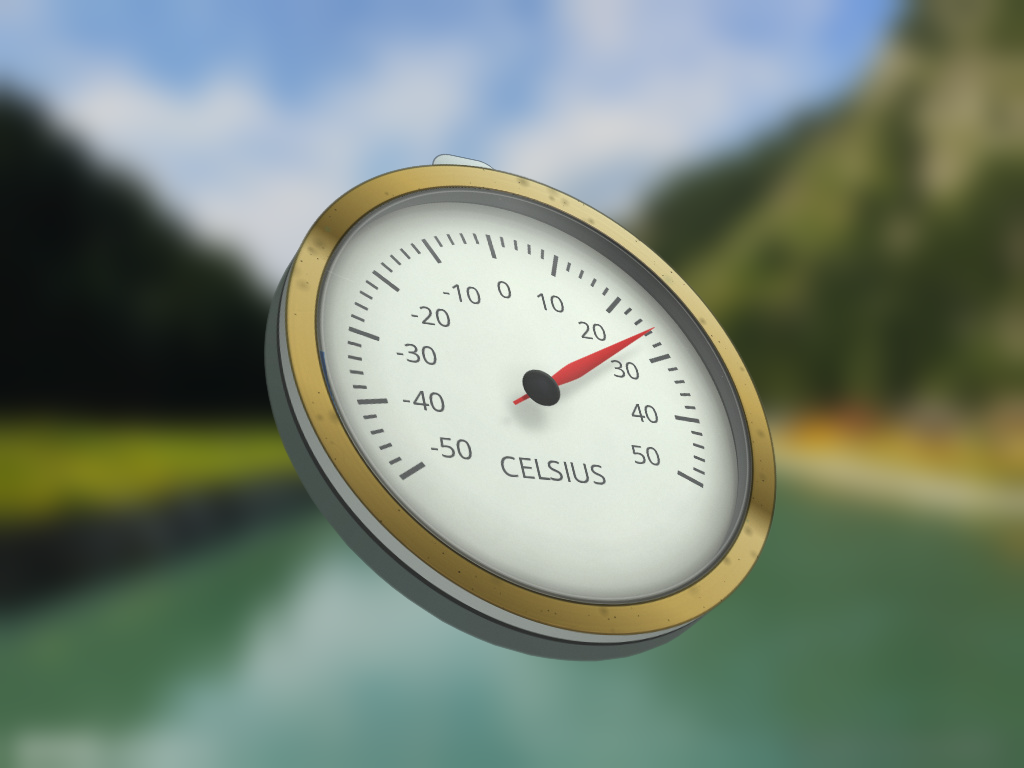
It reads **26** °C
